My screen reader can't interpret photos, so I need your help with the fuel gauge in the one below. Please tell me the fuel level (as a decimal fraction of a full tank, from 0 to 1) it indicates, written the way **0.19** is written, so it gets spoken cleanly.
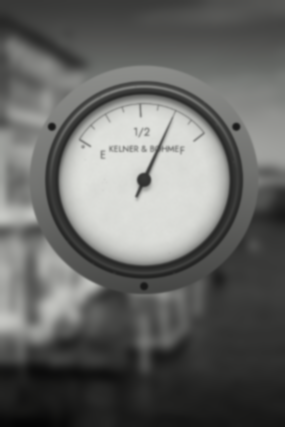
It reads **0.75**
